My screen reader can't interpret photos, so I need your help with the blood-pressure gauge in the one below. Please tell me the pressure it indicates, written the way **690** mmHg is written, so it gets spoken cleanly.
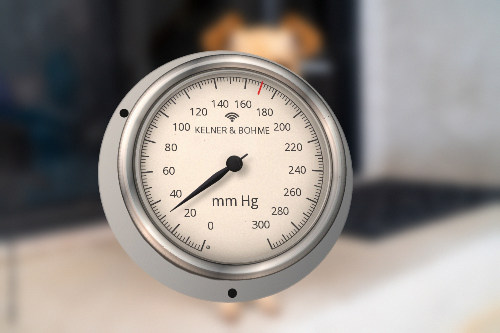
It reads **30** mmHg
